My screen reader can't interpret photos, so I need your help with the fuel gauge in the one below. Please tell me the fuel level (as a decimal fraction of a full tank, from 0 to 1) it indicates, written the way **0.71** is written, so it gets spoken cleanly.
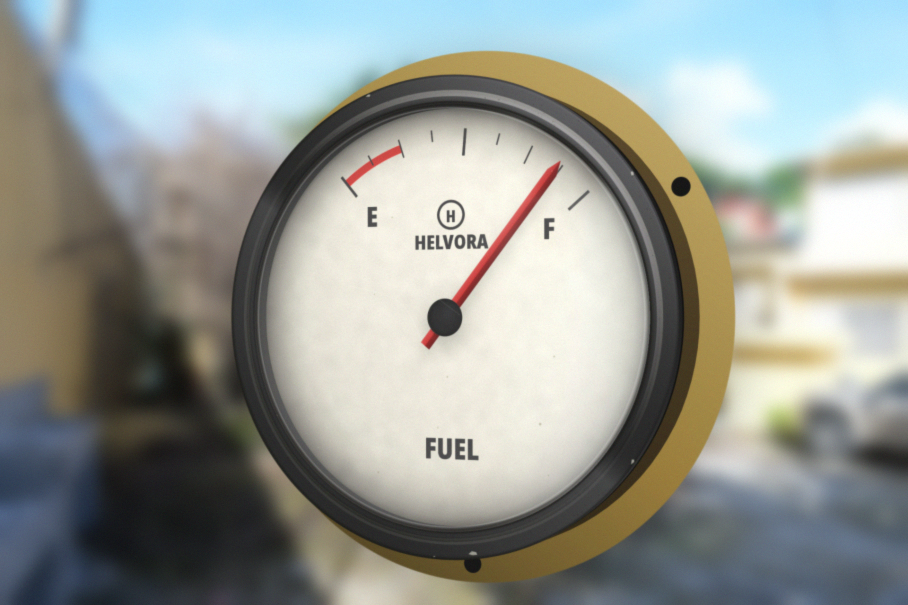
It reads **0.875**
